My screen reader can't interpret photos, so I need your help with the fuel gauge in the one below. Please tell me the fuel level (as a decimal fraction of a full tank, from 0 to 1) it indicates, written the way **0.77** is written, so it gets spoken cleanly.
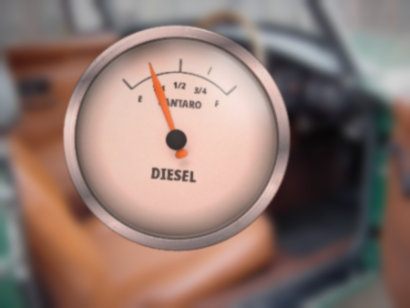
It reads **0.25**
